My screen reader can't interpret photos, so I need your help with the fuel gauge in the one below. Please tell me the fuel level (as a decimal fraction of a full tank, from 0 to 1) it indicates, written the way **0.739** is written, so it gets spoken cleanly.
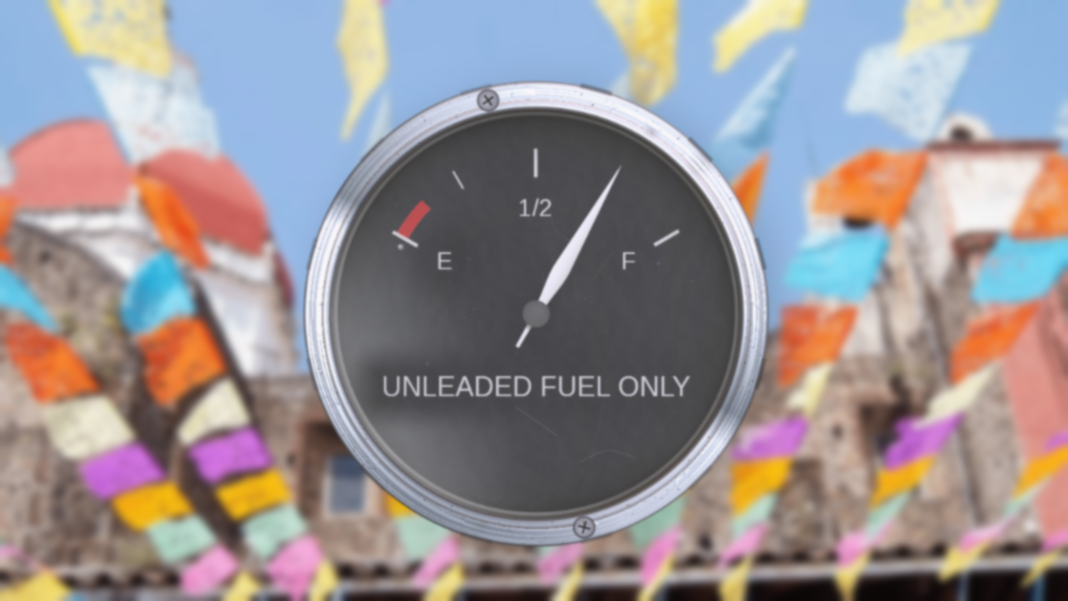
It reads **0.75**
